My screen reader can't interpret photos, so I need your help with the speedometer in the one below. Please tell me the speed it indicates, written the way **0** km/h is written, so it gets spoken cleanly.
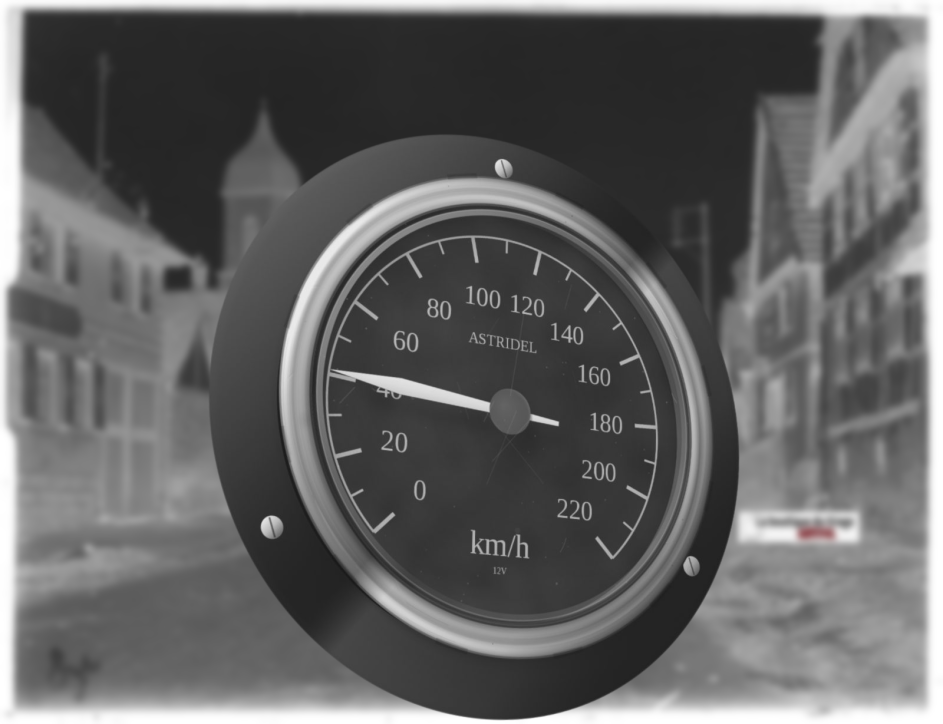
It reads **40** km/h
